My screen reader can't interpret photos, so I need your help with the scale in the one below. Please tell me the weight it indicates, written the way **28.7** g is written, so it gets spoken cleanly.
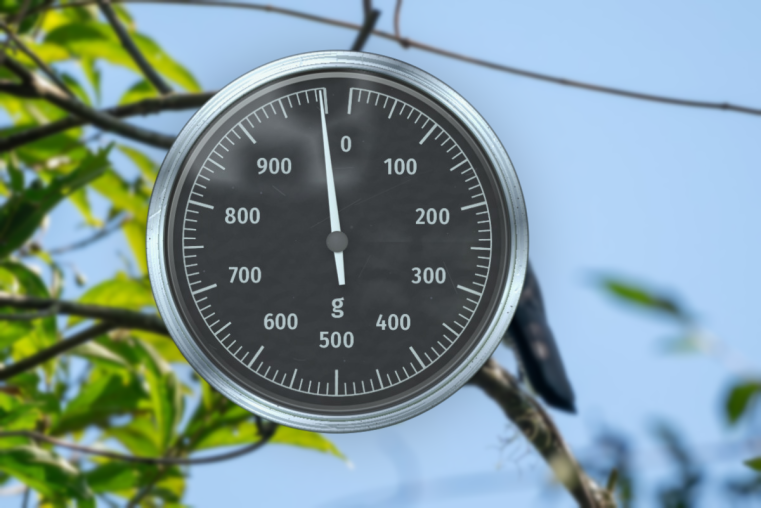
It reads **995** g
